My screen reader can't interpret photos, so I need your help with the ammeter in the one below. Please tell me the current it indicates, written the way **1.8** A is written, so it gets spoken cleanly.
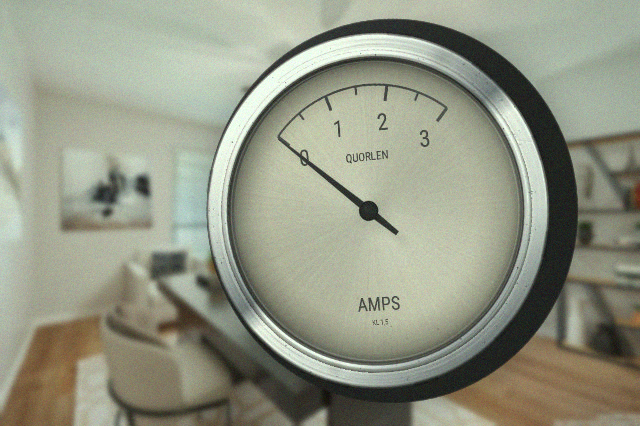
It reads **0** A
